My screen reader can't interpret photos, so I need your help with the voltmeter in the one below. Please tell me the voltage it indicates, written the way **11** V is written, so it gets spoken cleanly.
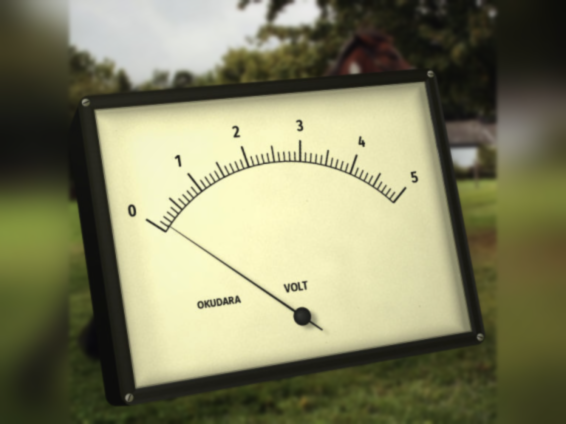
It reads **0.1** V
